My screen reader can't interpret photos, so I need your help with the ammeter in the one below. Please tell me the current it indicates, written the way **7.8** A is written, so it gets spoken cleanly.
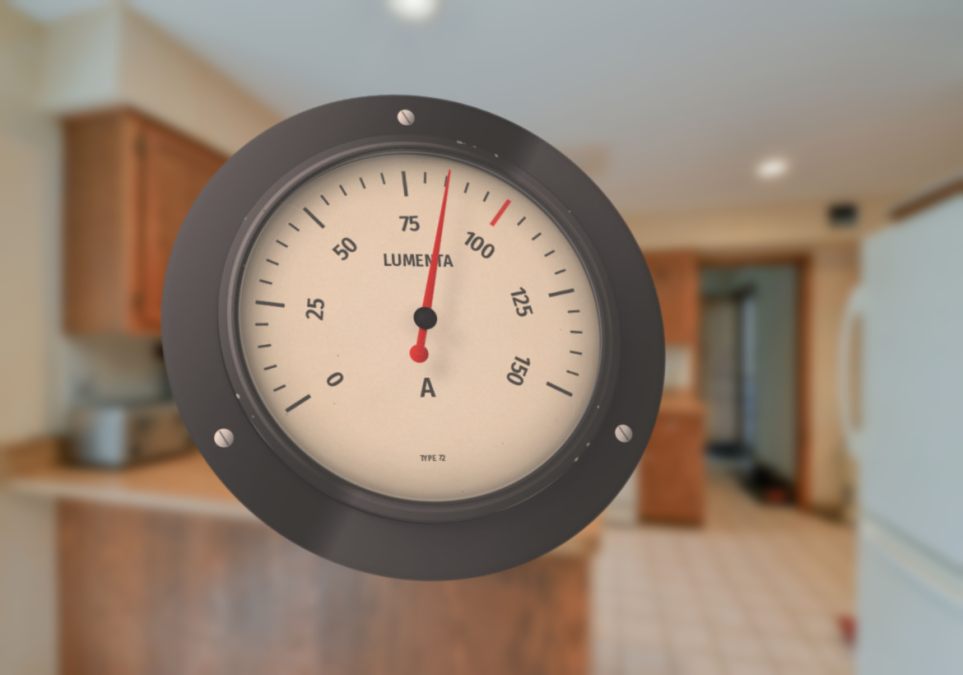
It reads **85** A
